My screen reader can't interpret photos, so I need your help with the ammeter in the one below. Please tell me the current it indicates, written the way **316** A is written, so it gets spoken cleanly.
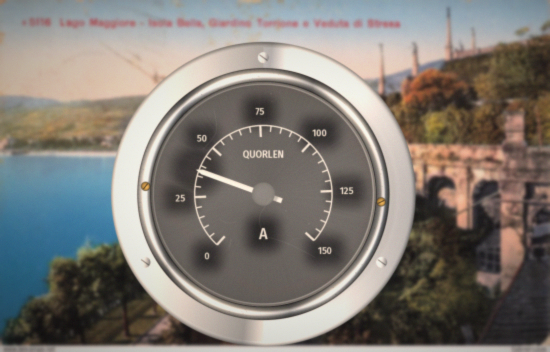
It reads **37.5** A
